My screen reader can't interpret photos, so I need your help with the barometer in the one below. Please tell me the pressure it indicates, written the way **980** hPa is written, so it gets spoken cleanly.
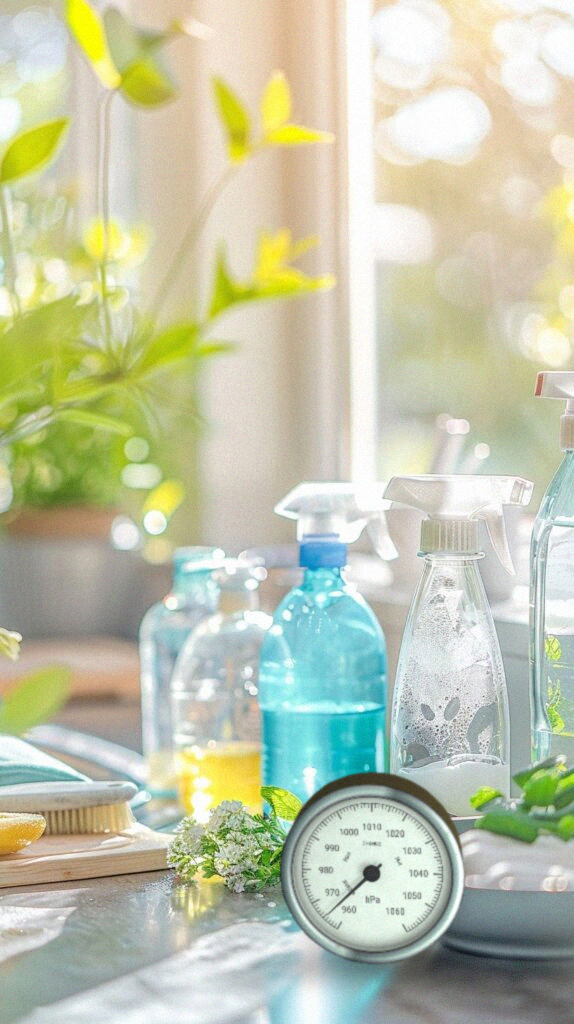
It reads **965** hPa
